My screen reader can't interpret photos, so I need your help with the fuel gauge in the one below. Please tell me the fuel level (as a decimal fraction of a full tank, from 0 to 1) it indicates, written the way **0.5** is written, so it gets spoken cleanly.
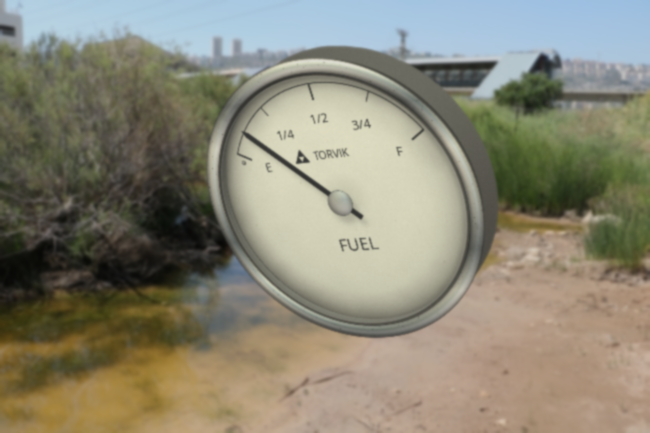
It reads **0.125**
